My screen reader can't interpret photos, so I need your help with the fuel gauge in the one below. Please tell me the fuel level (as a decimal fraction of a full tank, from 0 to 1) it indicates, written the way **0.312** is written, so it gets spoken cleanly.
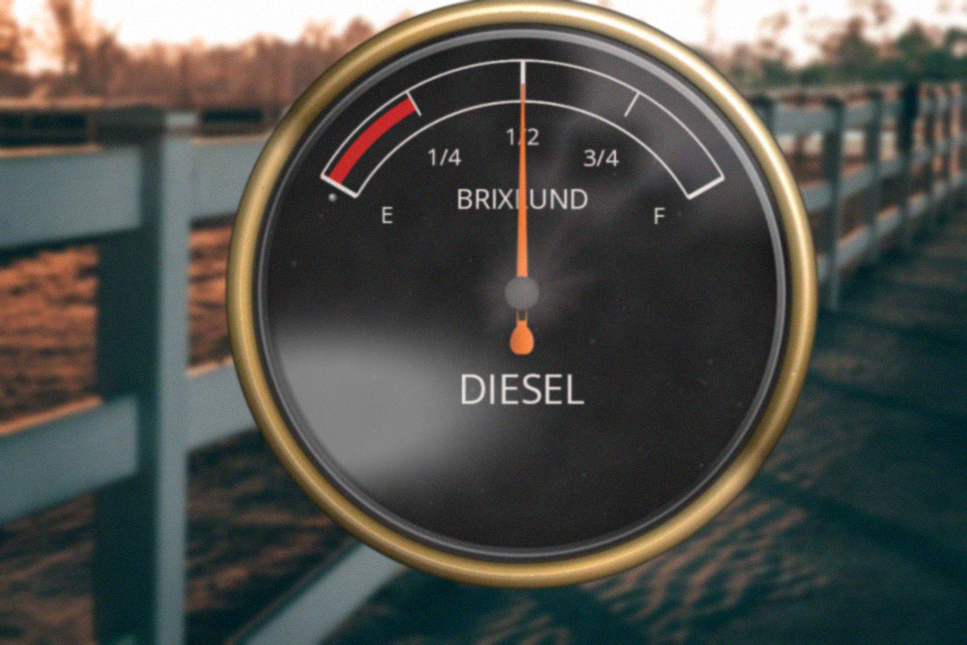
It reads **0.5**
